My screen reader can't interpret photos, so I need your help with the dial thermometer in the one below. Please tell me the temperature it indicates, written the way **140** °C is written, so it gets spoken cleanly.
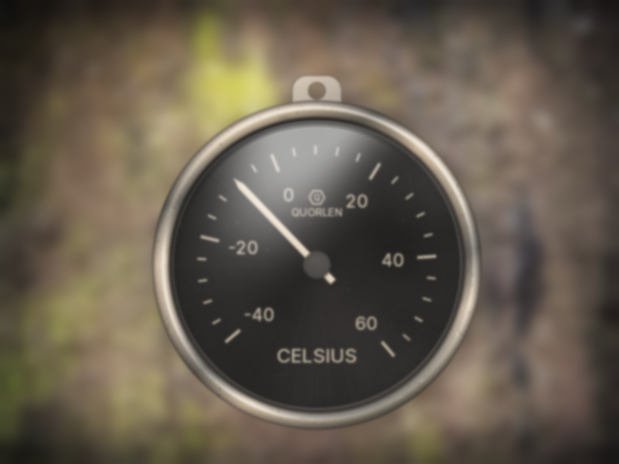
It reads **-8** °C
